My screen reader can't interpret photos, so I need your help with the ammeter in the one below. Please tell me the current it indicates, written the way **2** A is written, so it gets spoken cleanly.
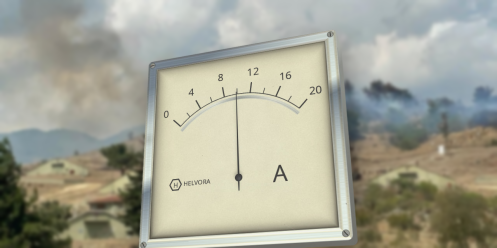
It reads **10** A
